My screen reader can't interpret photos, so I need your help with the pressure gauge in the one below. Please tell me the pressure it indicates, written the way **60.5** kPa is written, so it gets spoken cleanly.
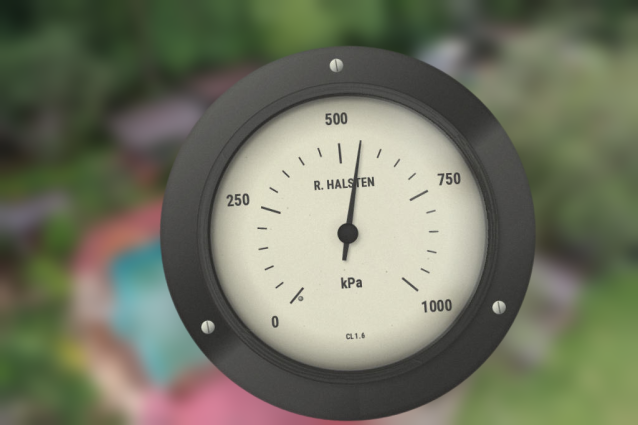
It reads **550** kPa
